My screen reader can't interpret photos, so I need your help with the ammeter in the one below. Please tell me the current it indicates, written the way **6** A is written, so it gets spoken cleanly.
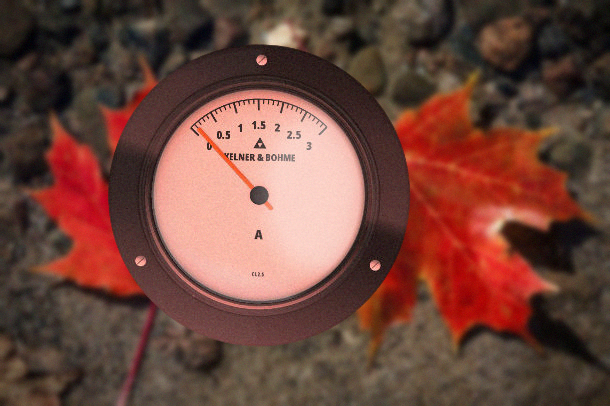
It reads **0.1** A
